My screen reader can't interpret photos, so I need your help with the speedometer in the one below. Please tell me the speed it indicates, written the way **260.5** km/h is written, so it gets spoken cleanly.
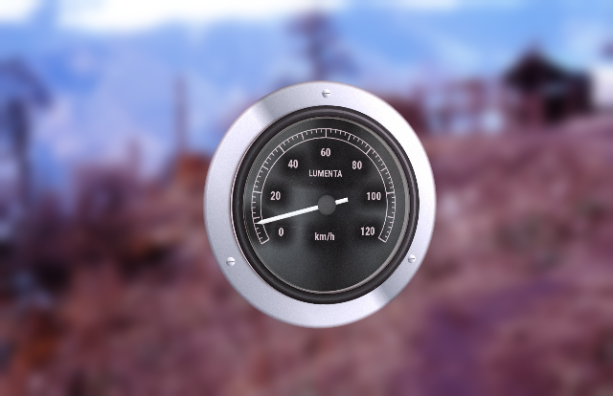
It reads **8** km/h
